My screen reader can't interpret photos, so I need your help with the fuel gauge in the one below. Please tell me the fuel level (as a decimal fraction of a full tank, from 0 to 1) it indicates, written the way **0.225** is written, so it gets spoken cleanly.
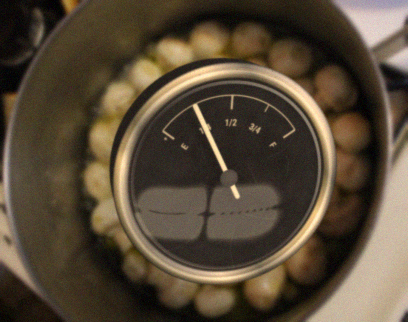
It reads **0.25**
